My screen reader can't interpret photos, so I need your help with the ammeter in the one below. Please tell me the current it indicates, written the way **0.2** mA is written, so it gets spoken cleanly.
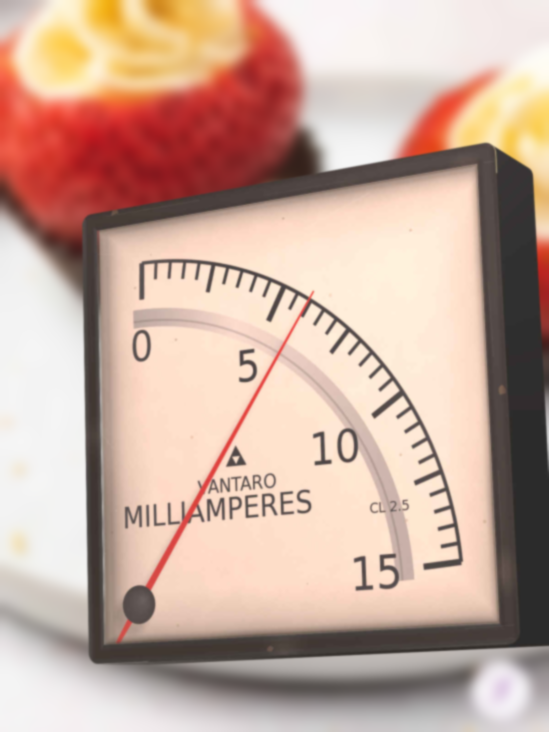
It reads **6** mA
